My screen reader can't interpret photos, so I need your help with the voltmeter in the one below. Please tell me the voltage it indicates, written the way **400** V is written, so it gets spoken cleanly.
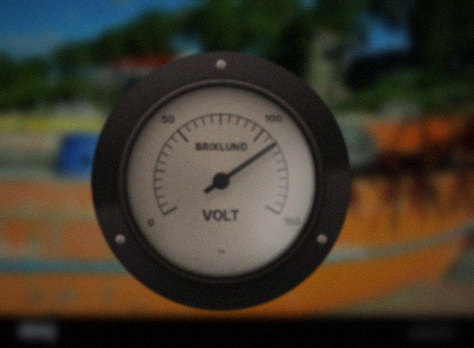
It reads **110** V
